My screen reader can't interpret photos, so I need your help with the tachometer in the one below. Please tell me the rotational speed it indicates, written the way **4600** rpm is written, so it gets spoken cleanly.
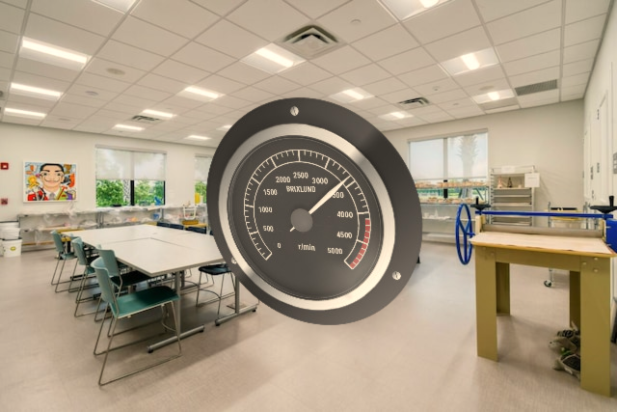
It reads **3400** rpm
